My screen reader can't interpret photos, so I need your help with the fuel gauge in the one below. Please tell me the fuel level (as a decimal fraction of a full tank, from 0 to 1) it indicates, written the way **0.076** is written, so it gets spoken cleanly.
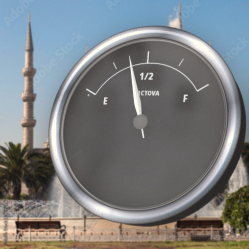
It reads **0.375**
